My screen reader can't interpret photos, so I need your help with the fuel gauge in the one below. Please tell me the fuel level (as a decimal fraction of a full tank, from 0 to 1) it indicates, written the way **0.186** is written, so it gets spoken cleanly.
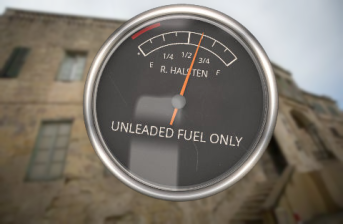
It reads **0.625**
